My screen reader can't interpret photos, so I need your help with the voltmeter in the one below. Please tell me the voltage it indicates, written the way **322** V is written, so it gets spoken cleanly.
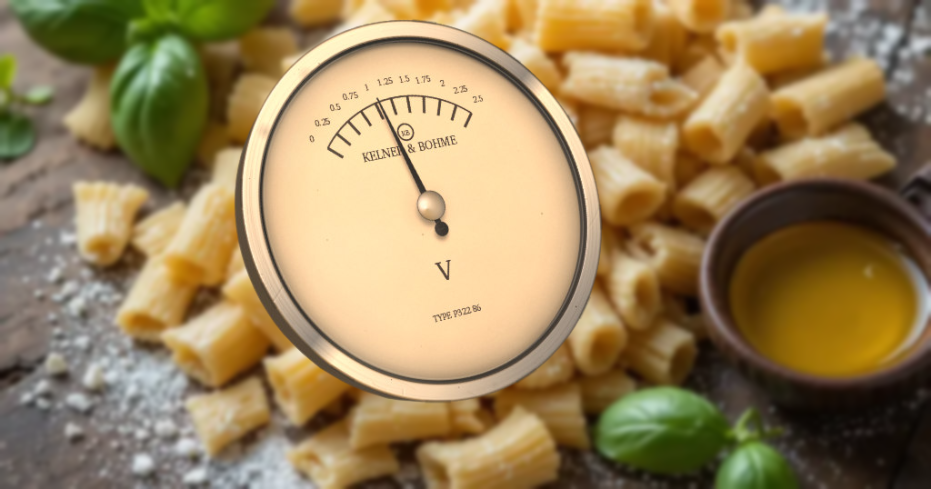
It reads **1** V
